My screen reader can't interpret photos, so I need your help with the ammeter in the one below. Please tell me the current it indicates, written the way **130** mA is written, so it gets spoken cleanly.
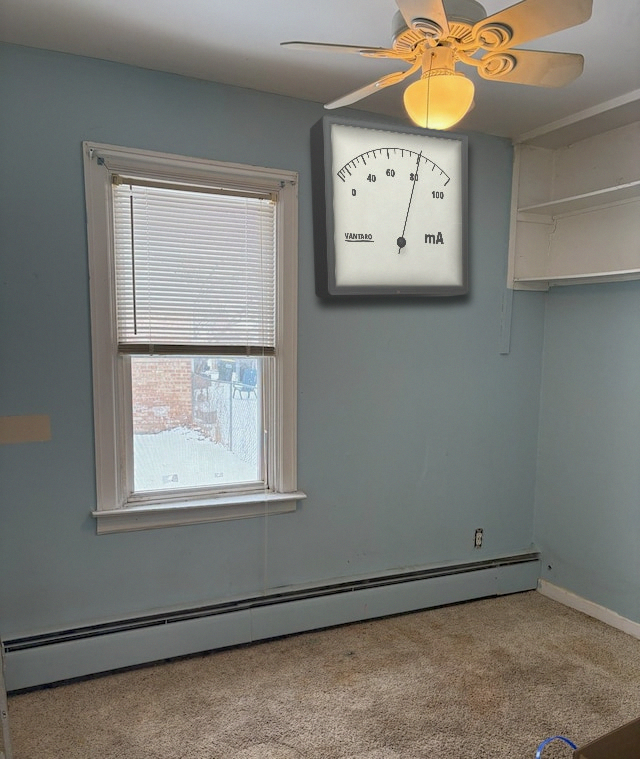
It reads **80** mA
